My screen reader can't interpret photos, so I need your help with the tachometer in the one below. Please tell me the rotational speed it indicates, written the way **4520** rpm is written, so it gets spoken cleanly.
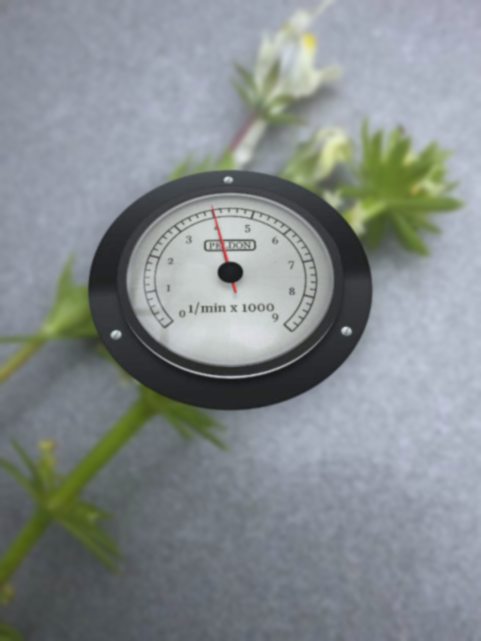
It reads **4000** rpm
